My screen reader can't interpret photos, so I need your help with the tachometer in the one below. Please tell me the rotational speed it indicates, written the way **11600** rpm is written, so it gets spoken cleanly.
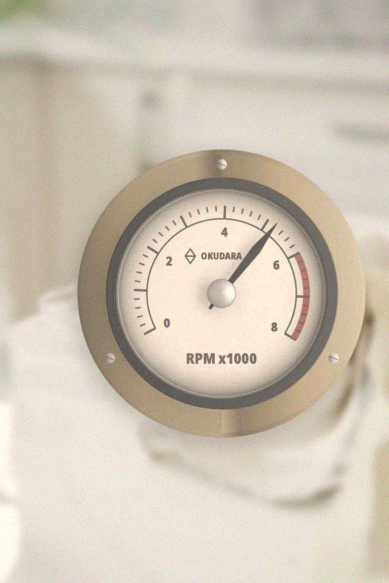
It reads **5200** rpm
